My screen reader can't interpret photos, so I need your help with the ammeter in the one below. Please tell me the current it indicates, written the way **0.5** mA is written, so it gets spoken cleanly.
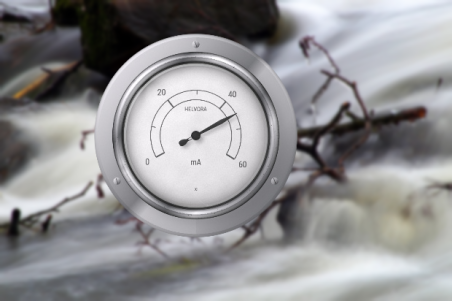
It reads **45** mA
